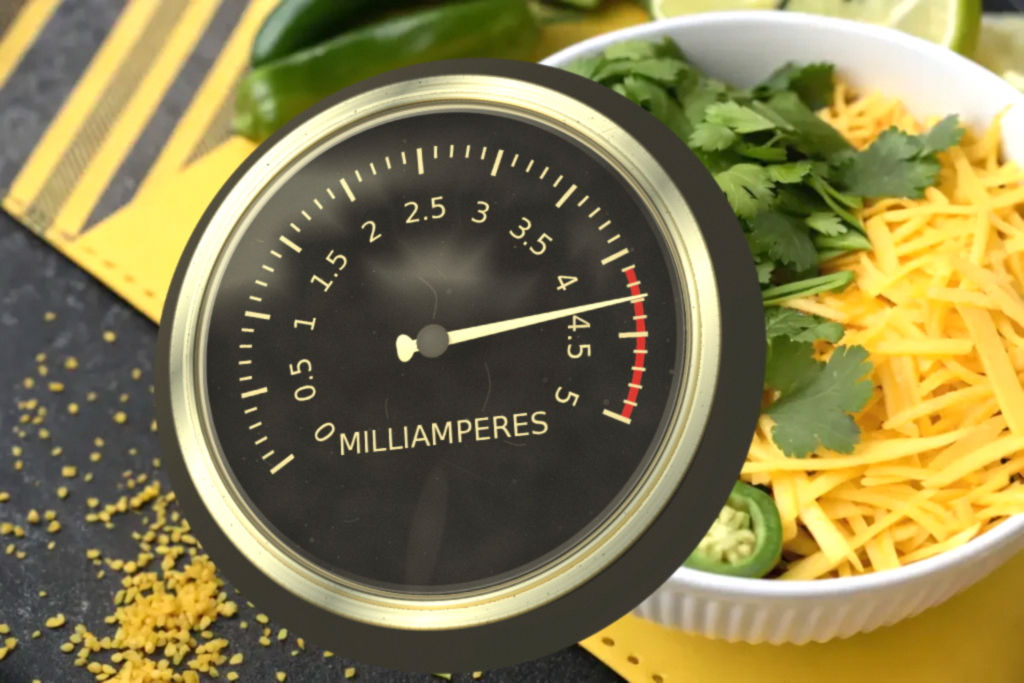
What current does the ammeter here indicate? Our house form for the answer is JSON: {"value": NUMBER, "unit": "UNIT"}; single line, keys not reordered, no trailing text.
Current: {"value": 4.3, "unit": "mA"}
